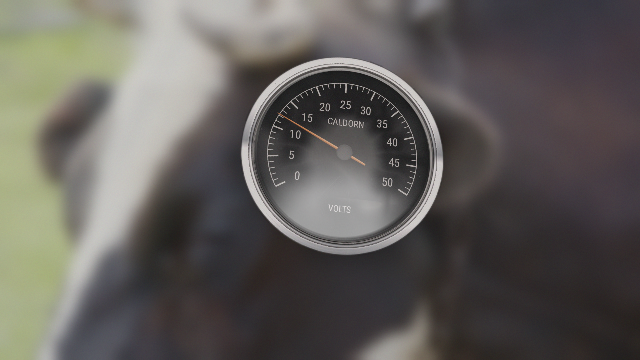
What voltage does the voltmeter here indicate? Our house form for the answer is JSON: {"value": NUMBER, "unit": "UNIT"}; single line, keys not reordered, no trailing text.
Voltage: {"value": 12, "unit": "V"}
